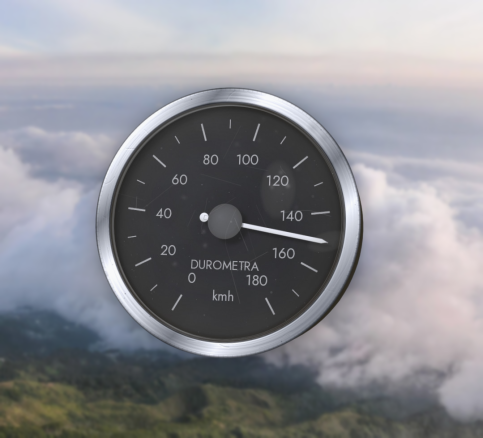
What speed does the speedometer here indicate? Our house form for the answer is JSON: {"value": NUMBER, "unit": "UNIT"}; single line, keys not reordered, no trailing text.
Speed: {"value": 150, "unit": "km/h"}
